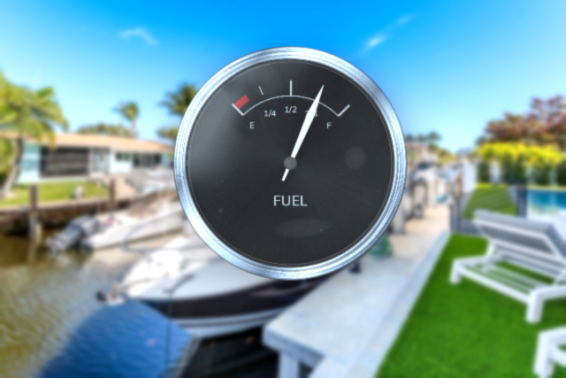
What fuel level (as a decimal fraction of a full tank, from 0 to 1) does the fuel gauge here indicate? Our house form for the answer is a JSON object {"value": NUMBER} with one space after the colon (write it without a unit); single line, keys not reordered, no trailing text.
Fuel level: {"value": 0.75}
